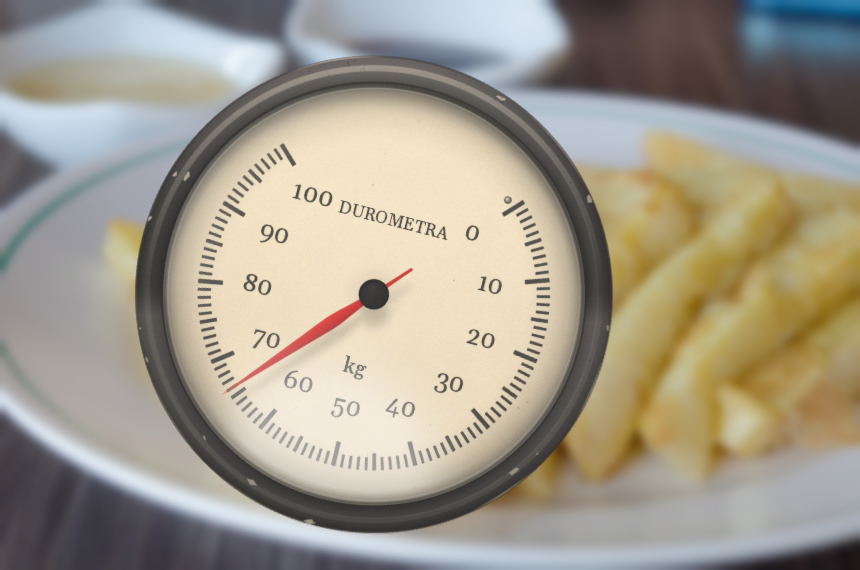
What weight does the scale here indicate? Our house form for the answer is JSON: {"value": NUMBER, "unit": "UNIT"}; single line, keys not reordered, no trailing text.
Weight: {"value": 66, "unit": "kg"}
